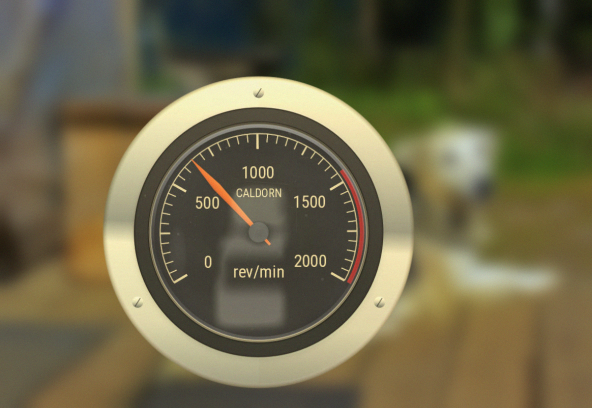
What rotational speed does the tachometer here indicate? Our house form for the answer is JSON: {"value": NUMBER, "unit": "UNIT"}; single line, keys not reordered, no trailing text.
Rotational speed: {"value": 650, "unit": "rpm"}
